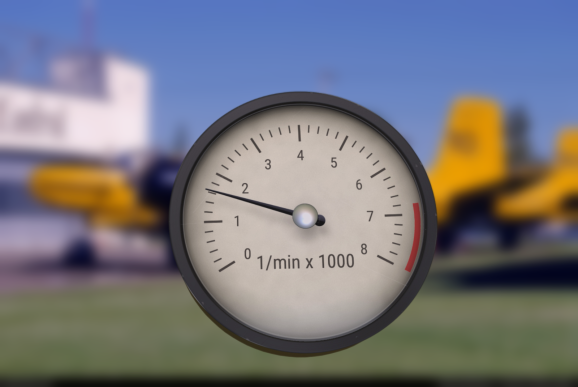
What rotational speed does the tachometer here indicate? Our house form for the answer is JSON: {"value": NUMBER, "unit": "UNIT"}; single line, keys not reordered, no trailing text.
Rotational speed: {"value": 1600, "unit": "rpm"}
